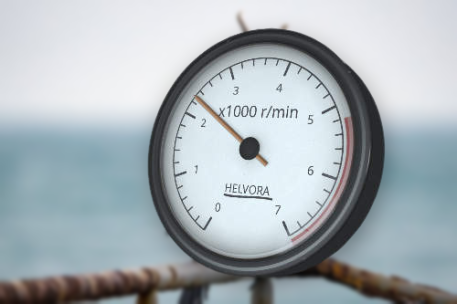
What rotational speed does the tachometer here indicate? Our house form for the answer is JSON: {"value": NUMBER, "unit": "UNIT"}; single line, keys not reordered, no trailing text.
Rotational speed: {"value": 2300, "unit": "rpm"}
